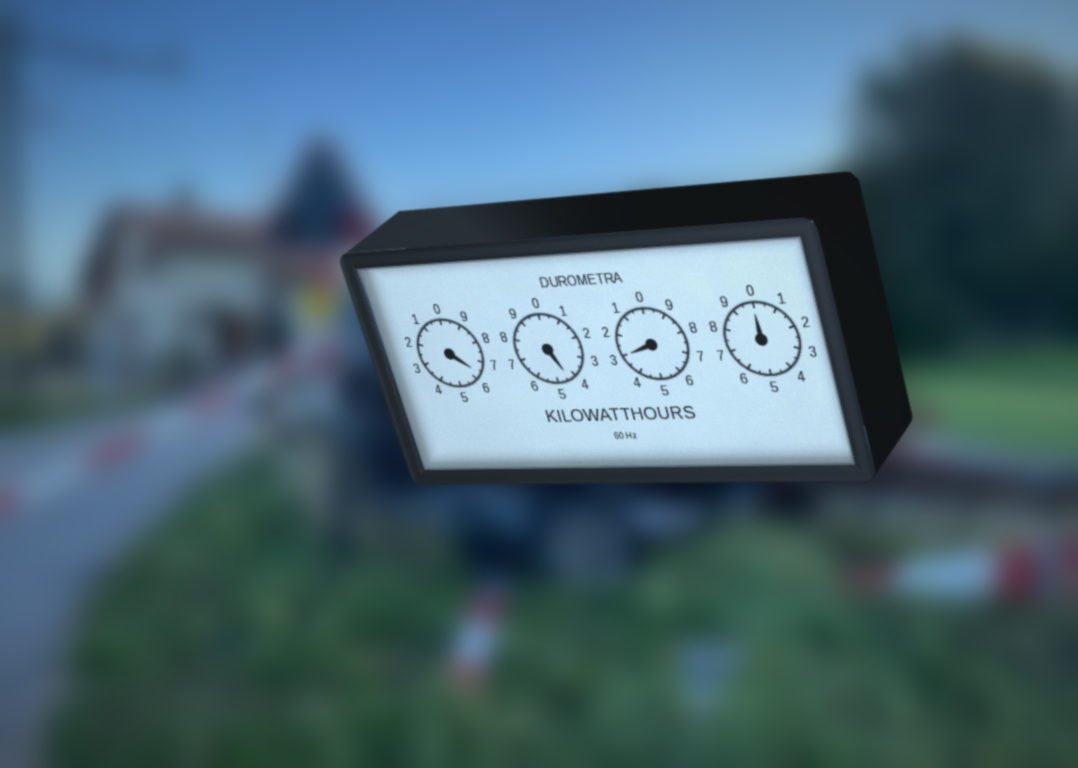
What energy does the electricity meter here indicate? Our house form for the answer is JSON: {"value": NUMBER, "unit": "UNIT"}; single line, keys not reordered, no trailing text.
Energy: {"value": 6430, "unit": "kWh"}
